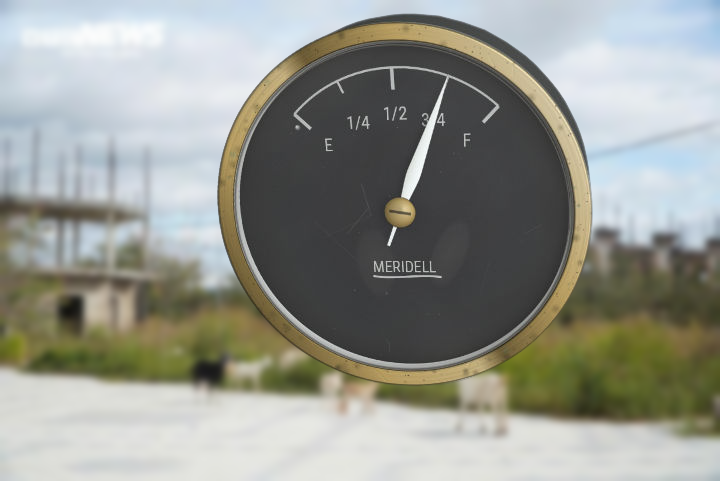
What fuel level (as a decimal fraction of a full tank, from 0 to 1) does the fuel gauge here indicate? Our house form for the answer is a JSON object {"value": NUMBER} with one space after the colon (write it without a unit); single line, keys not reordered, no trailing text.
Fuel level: {"value": 0.75}
